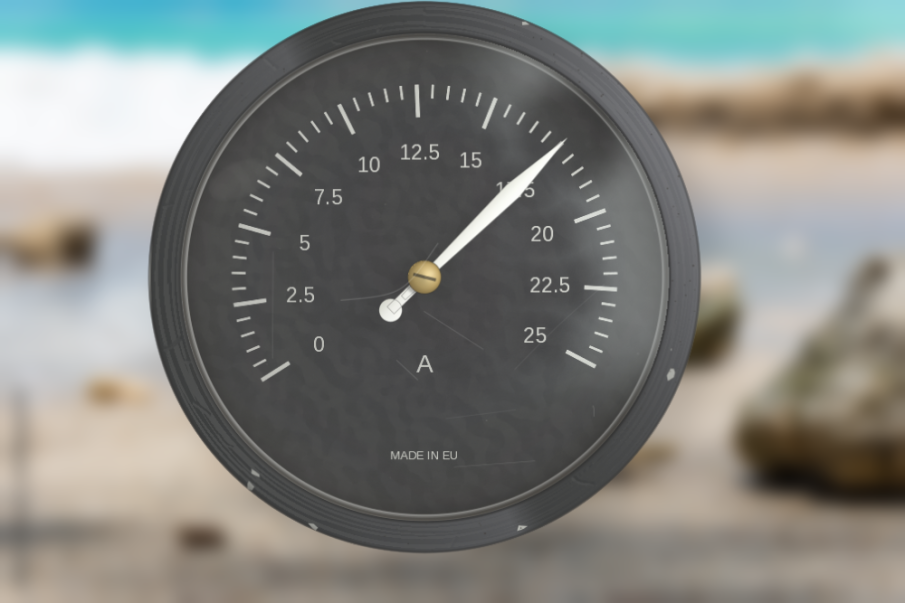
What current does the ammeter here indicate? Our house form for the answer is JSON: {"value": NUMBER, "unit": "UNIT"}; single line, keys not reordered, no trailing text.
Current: {"value": 17.5, "unit": "A"}
